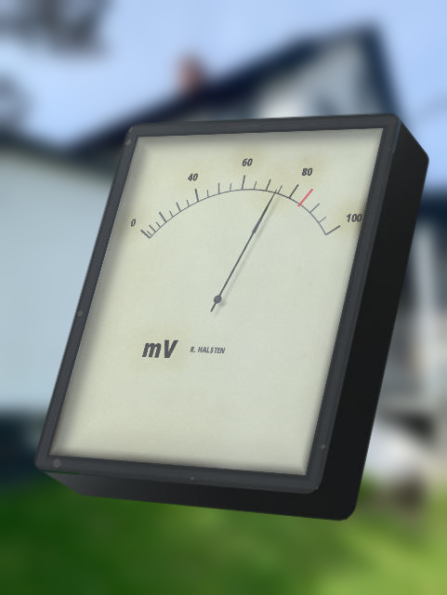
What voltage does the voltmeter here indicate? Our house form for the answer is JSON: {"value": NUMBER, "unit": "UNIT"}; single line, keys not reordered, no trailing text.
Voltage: {"value": 75, "unit": "mV"}
